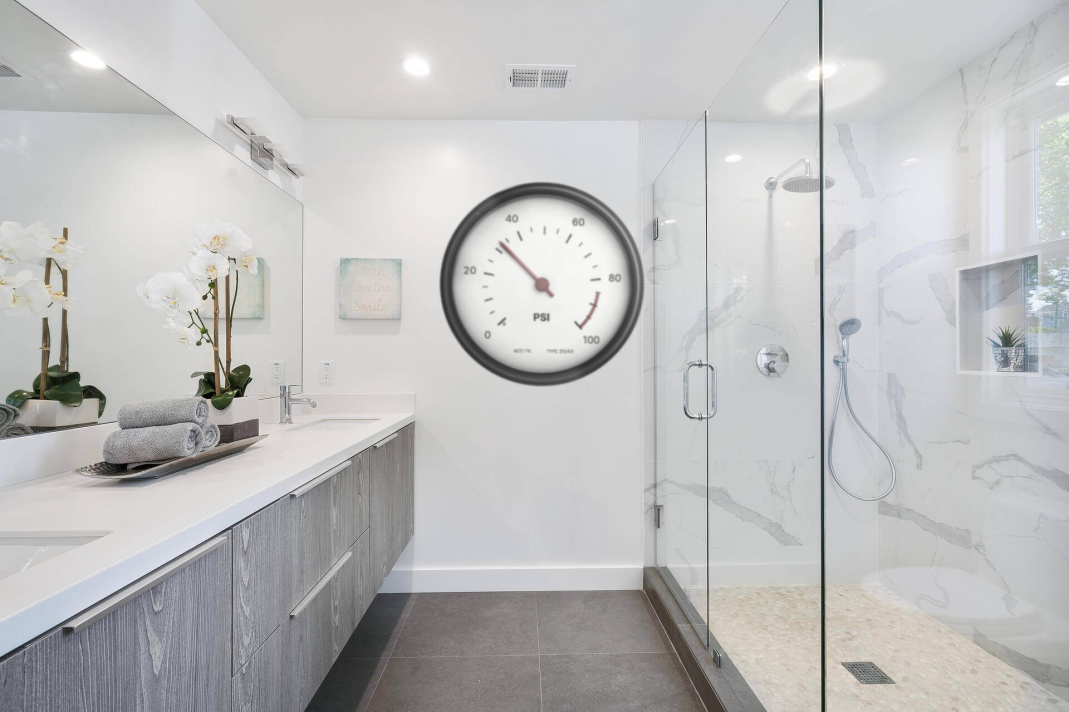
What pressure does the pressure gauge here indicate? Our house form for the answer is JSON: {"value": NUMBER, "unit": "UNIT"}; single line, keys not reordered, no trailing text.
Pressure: {"value": 32.5, "unit": "psi"}
